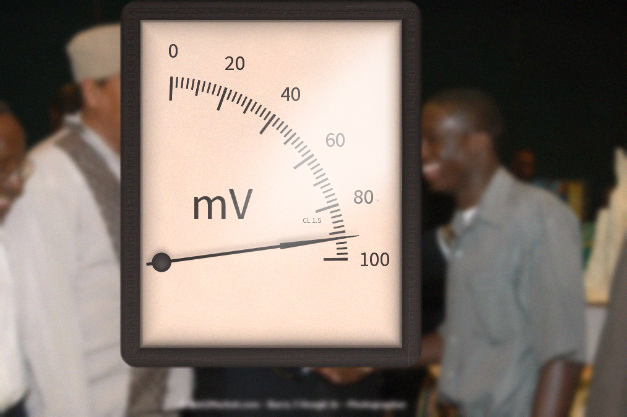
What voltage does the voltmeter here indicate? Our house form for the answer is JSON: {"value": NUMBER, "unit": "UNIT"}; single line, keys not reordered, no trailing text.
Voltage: {"value": 92, "unit": "mV"}
